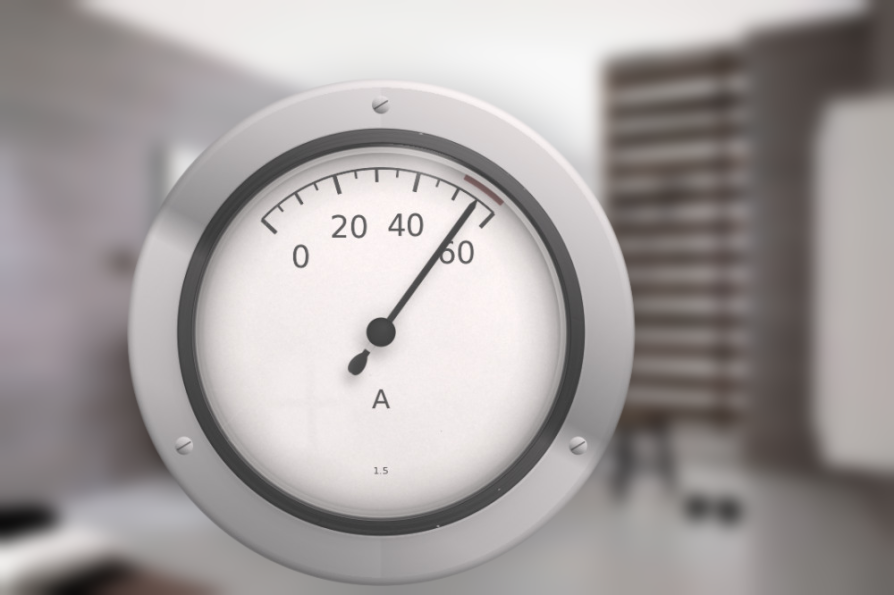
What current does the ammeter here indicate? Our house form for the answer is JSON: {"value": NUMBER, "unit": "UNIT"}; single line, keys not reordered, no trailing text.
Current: {"value": 55, "unit": "A"}
